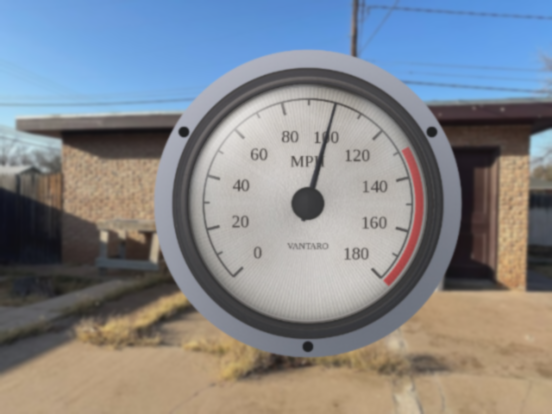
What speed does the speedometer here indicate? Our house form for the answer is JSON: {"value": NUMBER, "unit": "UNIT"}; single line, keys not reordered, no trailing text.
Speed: {"value": 100, "unit": "mph"}
